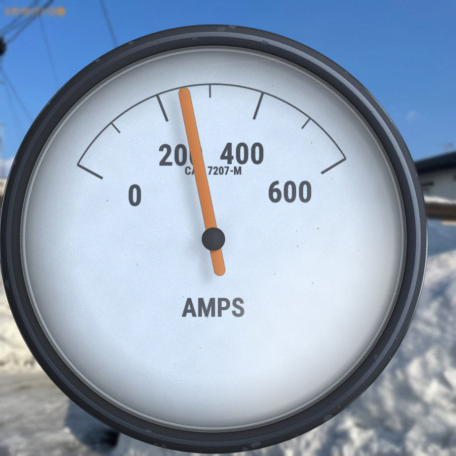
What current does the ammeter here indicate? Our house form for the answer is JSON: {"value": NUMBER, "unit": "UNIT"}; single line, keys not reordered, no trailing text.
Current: {"value": 250, "unit": "A"}
